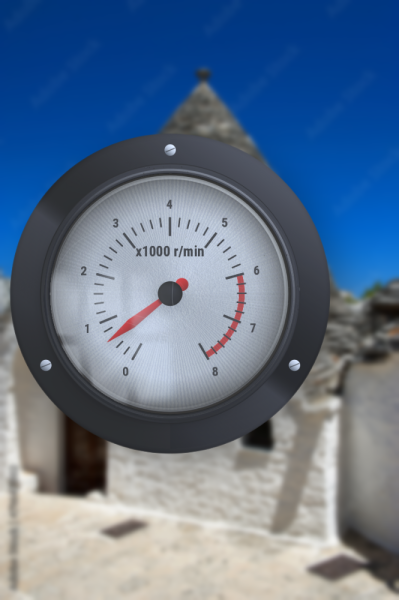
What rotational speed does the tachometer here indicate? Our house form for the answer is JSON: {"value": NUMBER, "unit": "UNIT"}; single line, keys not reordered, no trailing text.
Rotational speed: {"value": 600, "unit": "rpm"}
